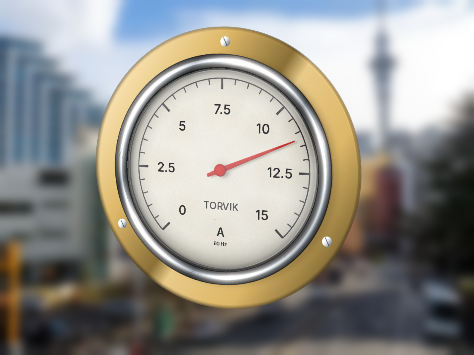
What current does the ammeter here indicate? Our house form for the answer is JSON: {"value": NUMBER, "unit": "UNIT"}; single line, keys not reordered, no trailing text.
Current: {"value": 11.25, "unit": "A"}
